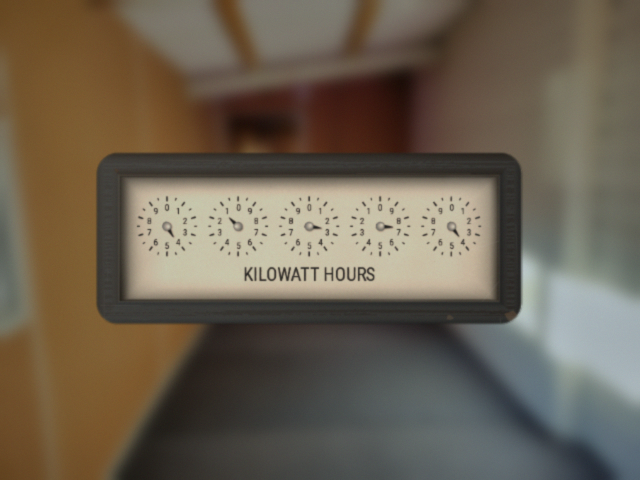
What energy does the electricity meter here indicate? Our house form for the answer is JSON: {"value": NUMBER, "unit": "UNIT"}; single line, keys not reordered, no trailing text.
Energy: {"value": 41274, "unit": "kWh"}
